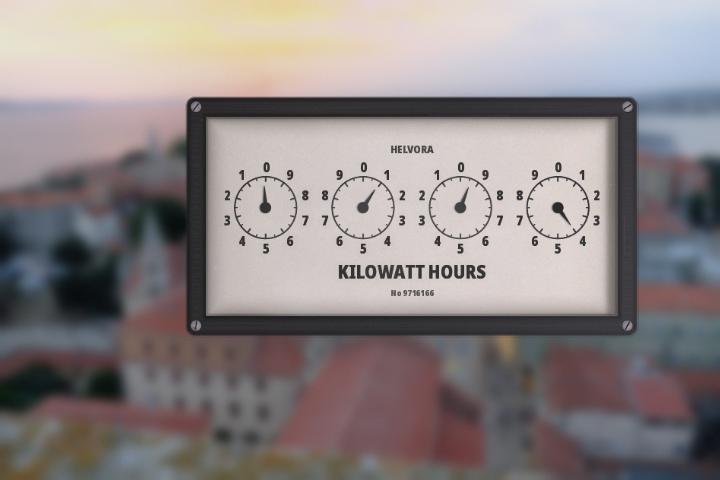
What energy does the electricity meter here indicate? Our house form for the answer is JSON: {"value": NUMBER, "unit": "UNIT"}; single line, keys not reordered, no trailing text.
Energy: {"value": 94, "unit": "kWh"}
